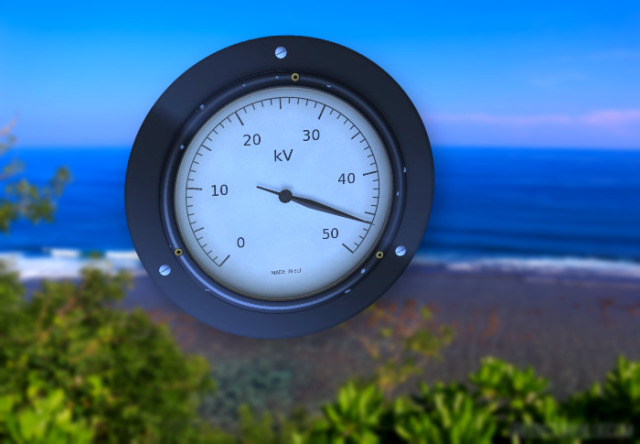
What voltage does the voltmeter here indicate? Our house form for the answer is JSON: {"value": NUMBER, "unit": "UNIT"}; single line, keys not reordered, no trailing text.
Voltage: {"value": 46, "unit": "kV"}
